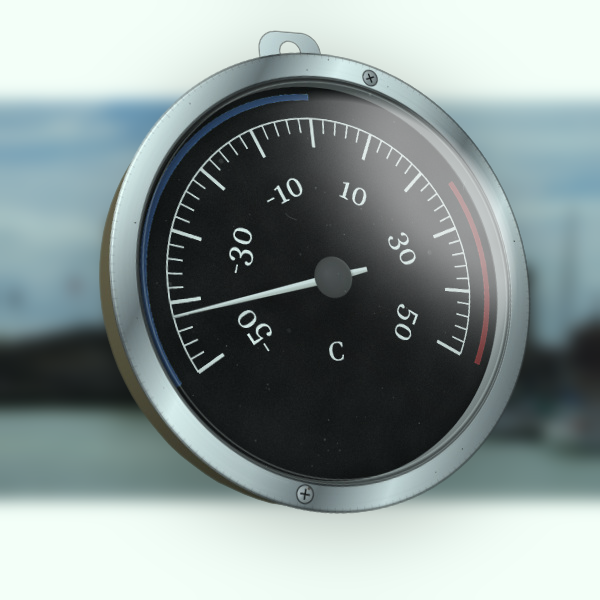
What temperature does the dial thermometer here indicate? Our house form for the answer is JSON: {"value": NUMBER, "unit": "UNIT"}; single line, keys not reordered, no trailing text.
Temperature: {"value": -42, "unit": "°C"}
